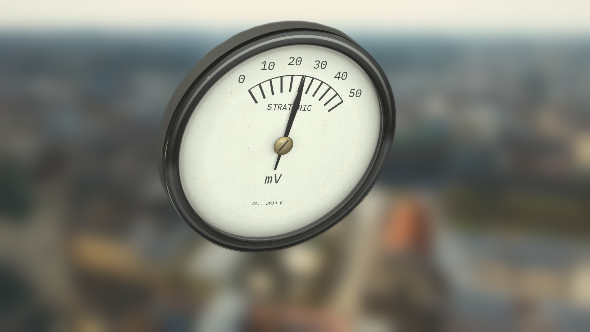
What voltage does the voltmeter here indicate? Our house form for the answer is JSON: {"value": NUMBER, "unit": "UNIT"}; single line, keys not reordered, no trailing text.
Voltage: {"value": 25, "unit": "mV"}
